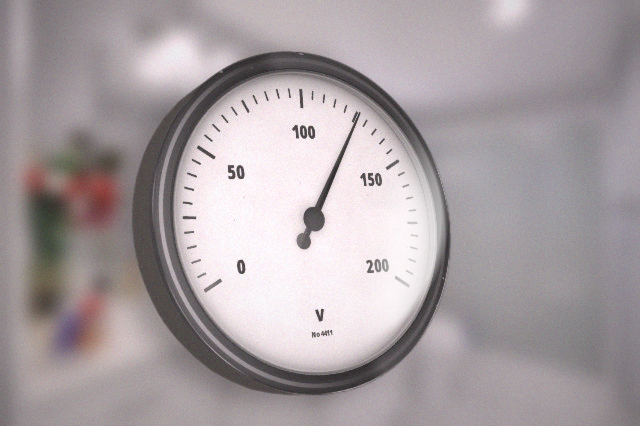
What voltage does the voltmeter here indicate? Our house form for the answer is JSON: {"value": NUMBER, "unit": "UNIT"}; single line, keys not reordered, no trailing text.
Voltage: {"value": 125, "unit": "V"}
